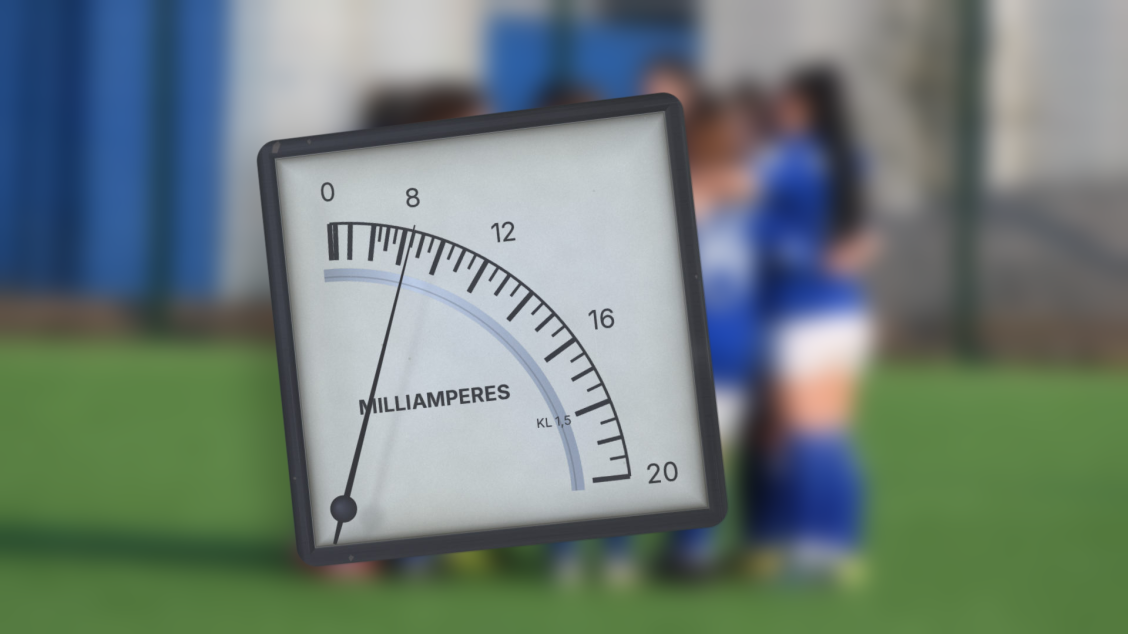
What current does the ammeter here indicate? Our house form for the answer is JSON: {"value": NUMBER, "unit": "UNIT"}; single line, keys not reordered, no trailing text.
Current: {"value": 8.5, "unit": "mA"}
